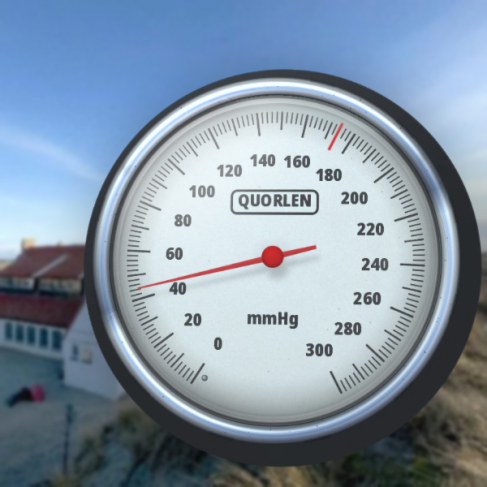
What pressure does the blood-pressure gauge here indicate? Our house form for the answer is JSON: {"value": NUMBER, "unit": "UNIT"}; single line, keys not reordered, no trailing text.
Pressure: {"value": 44, "unit": "mmHg"}
